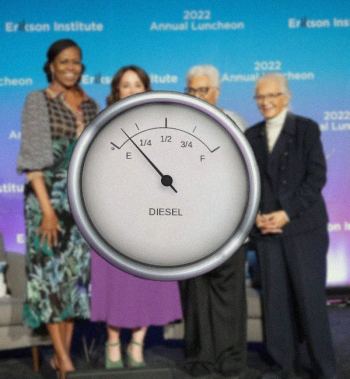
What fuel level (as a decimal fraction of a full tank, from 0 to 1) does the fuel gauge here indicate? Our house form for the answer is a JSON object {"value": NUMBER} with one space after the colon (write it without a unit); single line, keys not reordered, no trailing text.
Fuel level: {"value": 0.125}
